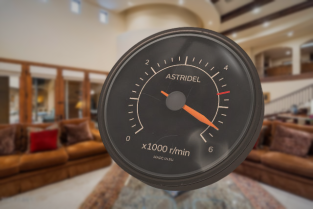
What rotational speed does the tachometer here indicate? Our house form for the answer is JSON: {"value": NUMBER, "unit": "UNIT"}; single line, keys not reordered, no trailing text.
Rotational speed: {"value": 5600, "unit": "rpm"}
